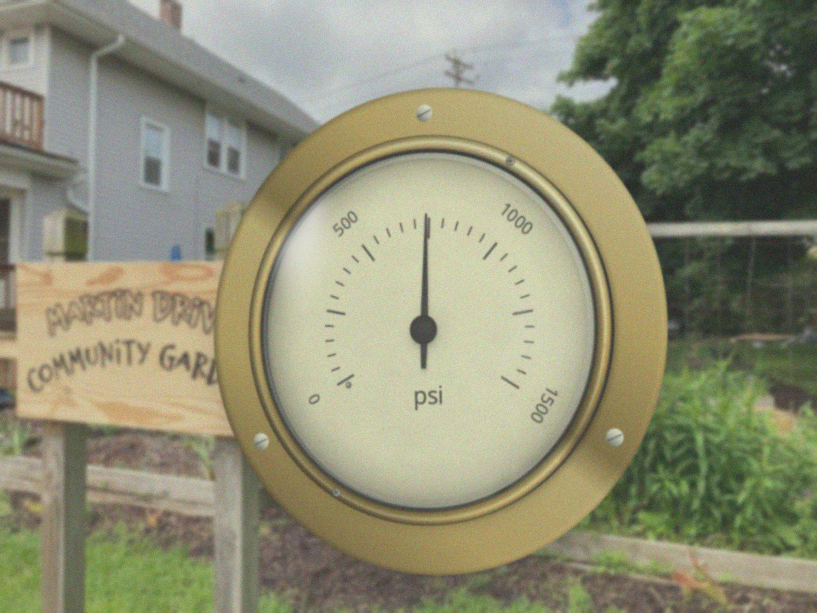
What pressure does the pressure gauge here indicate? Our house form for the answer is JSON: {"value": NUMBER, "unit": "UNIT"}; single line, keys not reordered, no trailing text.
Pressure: {"value": 750, "unit": "psi"}
